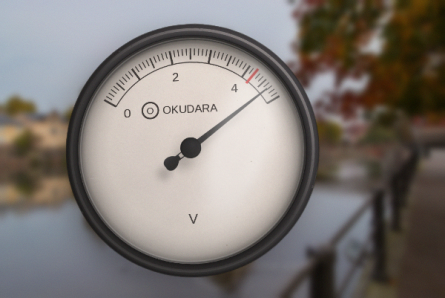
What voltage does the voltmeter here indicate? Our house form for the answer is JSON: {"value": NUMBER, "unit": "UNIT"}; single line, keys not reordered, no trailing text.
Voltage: {"value": 4.7, "unit": "V"}
